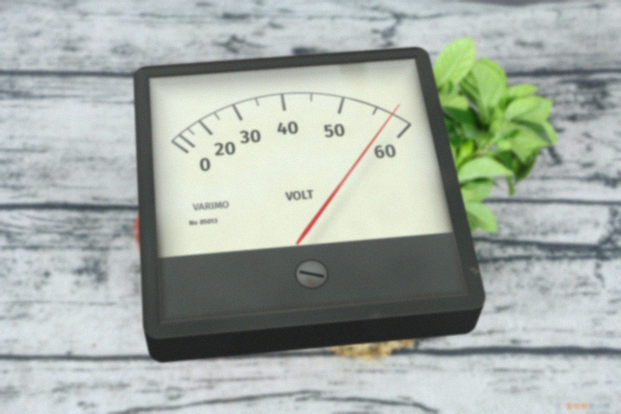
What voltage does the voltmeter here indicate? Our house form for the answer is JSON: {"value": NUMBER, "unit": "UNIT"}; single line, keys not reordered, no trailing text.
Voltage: {"value": 57.5, "unit": "V"}
